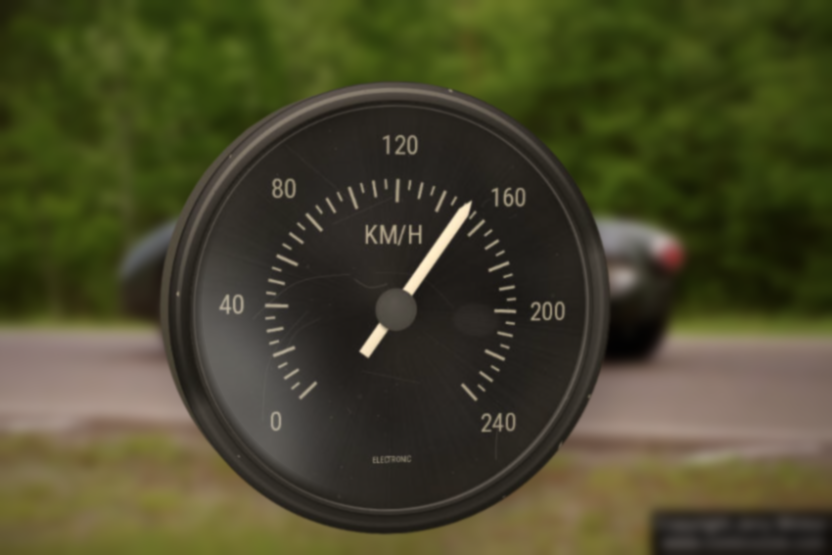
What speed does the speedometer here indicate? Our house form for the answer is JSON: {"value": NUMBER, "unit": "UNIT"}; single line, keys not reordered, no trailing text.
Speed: {"value": 150, "unit": "km/h"}
